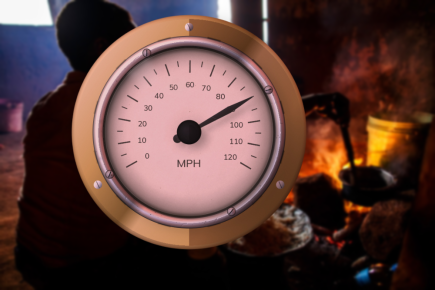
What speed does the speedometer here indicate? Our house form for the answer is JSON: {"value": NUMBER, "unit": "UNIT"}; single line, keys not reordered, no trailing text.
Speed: {"value": 90, "unit": "mph"}
